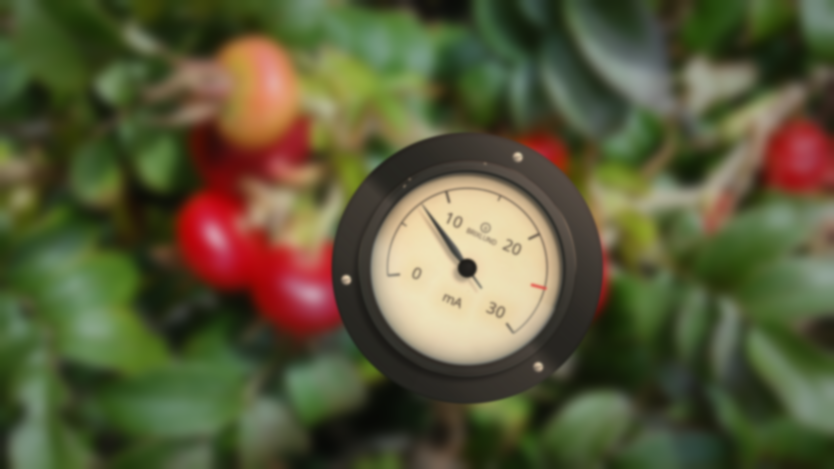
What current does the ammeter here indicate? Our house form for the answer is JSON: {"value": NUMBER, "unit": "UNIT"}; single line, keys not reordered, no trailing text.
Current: {"value": 7.5, "unit": "mA"}
